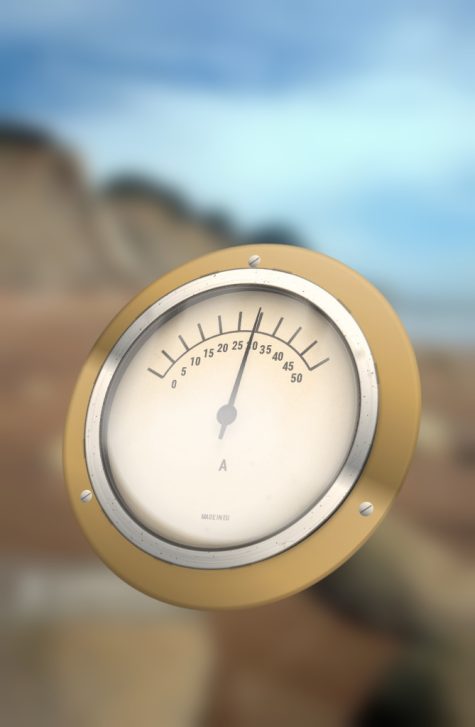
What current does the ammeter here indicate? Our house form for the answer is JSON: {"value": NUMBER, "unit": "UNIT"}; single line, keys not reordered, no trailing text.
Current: {"value": 30, "unit": "A"}
